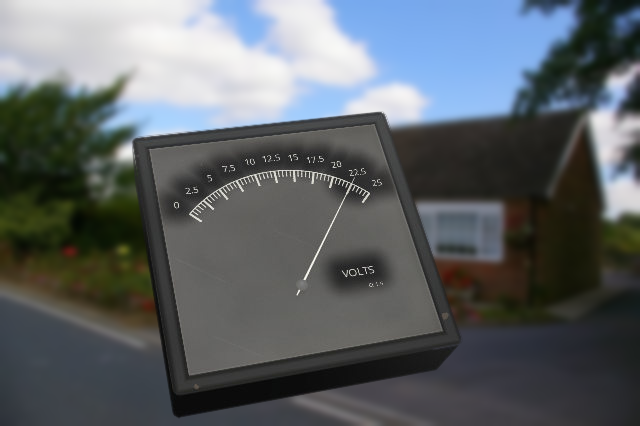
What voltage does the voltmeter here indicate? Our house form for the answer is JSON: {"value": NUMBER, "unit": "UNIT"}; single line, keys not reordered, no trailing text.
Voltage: {"value": 22.5, "unit": "V"}
